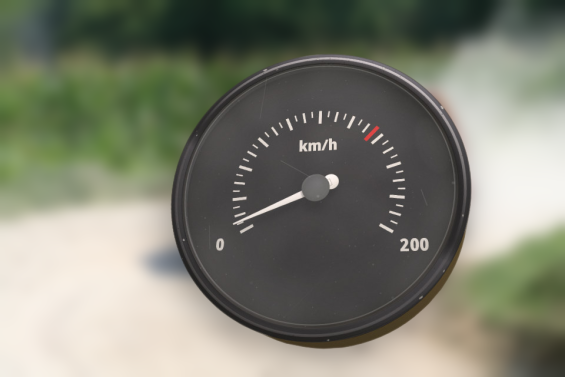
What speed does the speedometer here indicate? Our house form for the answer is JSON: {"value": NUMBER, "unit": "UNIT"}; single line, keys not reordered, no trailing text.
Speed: {"value": 5, "unit": "km/h"}
